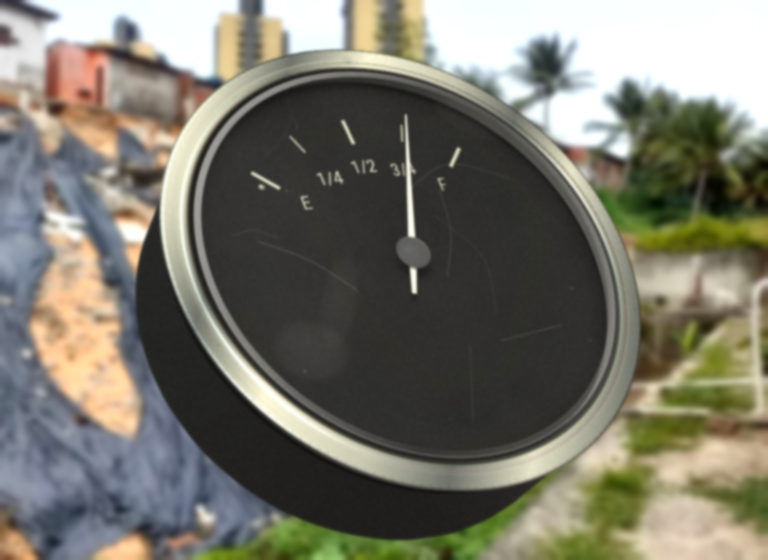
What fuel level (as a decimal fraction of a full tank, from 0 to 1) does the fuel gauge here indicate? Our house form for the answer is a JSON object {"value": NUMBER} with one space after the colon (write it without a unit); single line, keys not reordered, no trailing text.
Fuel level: {"value": 0.75}
